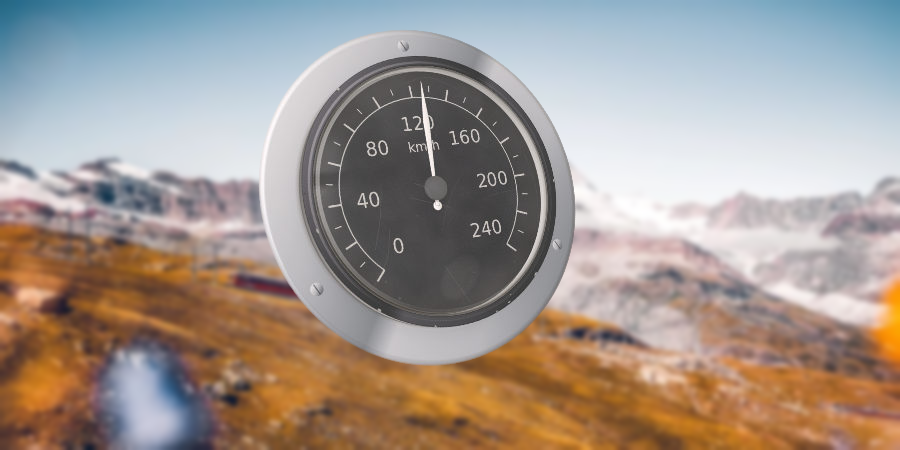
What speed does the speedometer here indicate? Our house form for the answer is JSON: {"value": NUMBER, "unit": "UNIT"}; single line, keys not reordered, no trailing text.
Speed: {"value": 125, "unit": "km/h"}
